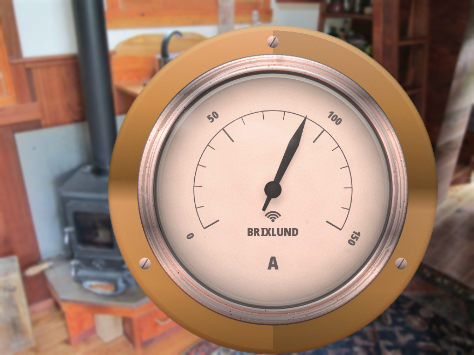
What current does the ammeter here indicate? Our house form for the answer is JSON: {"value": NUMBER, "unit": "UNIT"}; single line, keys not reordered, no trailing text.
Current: {"value": 90, "unit": "A"}
